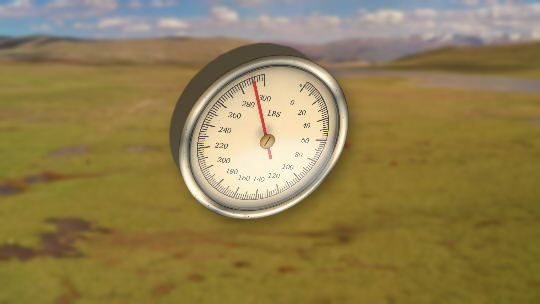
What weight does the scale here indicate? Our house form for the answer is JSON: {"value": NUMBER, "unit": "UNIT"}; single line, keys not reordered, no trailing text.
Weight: {"value": 290, "unit": "lb"}
